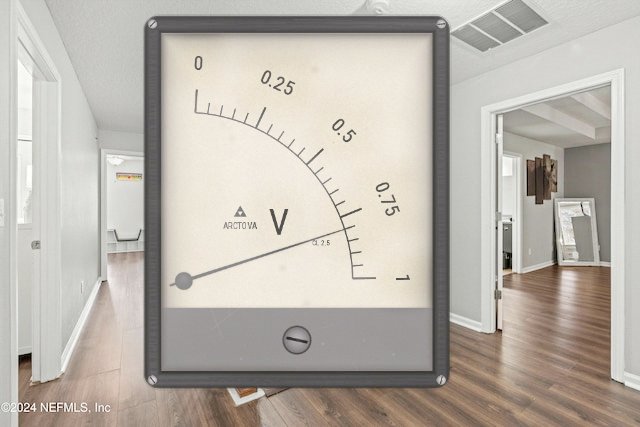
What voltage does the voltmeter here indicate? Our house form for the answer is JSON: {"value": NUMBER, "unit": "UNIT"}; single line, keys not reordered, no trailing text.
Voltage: {"value": 0.8, "unit": "V"}
